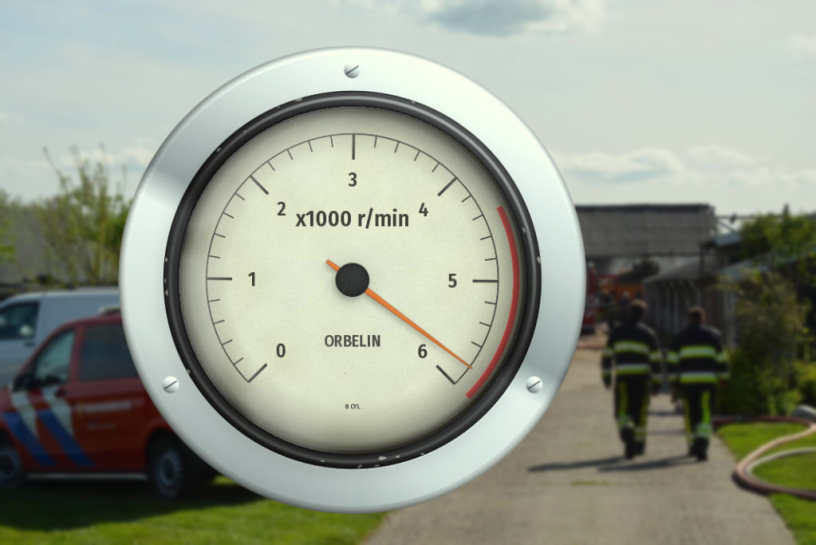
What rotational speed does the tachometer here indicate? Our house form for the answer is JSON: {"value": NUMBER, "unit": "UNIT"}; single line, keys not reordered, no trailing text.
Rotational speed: {"value": 5800, "unit": "rpm"}
